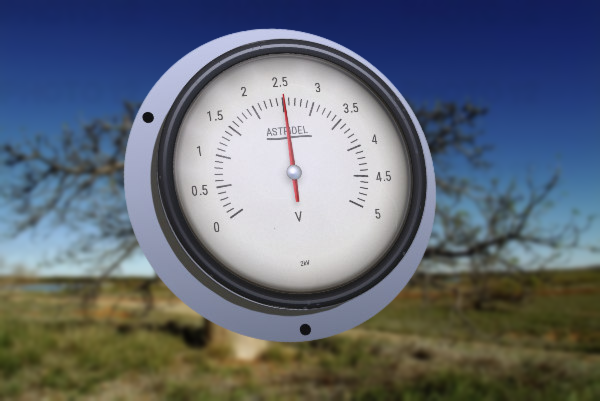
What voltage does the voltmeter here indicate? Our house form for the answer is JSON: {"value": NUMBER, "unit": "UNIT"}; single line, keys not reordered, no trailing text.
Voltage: {"value": 2.5, "unit": "V"}
